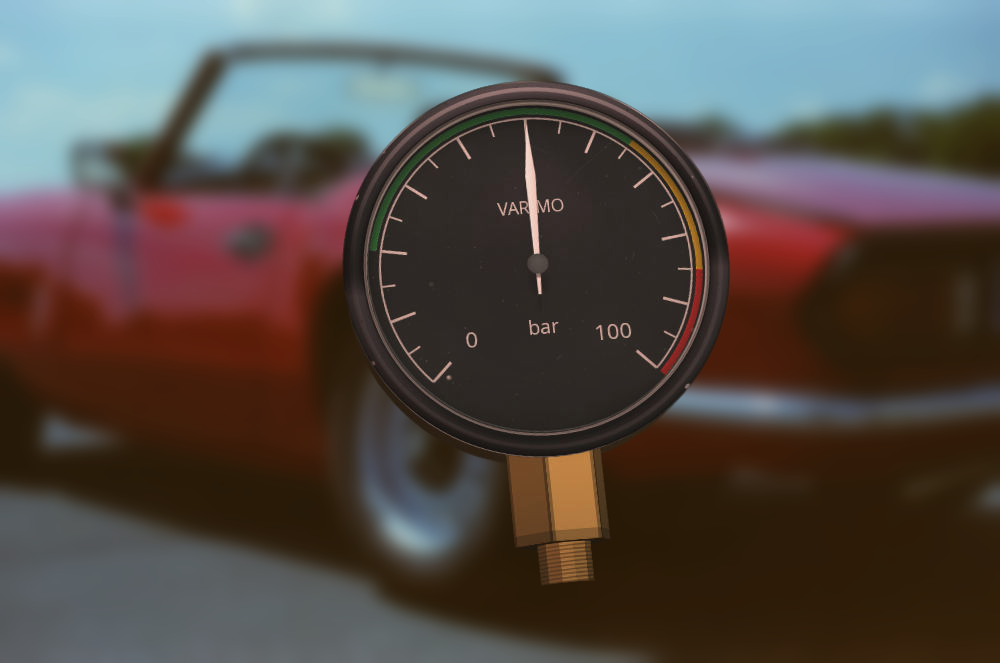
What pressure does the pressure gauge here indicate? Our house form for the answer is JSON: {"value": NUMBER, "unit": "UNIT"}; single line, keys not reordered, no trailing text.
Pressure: {"value": 50, "unit": "bar"}
